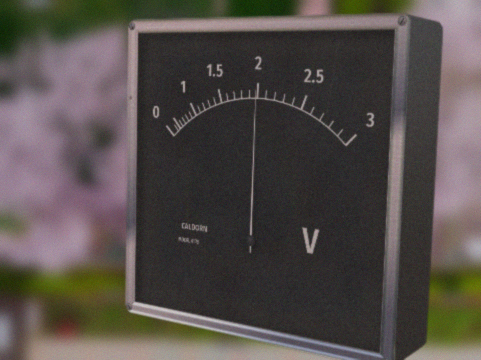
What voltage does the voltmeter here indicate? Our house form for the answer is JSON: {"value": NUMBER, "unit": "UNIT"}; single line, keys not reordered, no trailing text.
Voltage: {"value": 2, "unit": "V"}
